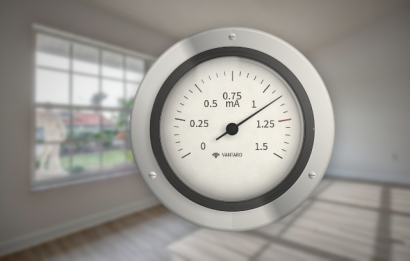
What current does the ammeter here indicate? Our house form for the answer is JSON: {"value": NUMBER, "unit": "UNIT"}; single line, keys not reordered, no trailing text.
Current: {"value": 1.1, "unit": "mA"}
